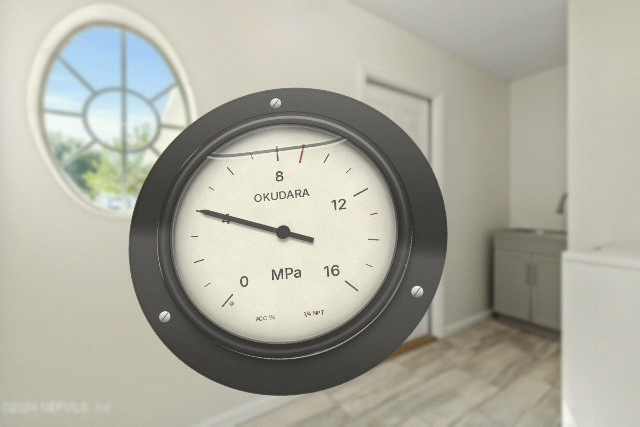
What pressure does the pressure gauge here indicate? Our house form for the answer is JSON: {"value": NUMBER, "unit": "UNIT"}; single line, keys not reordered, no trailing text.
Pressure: {"value": 4, "unit": "MPa"}
